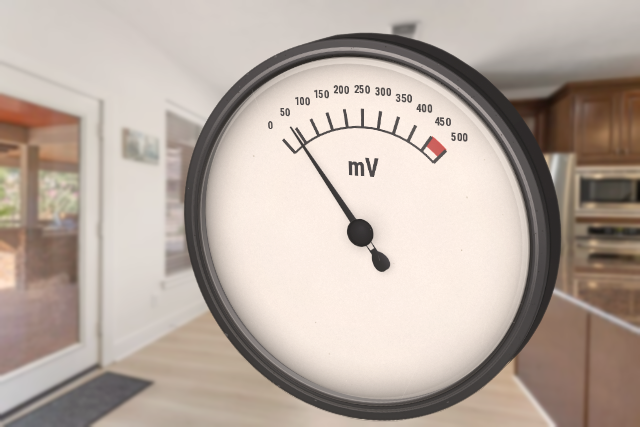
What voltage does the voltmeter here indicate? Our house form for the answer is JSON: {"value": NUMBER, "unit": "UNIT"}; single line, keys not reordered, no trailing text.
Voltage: {"value": 50, "unit": "mV"}
